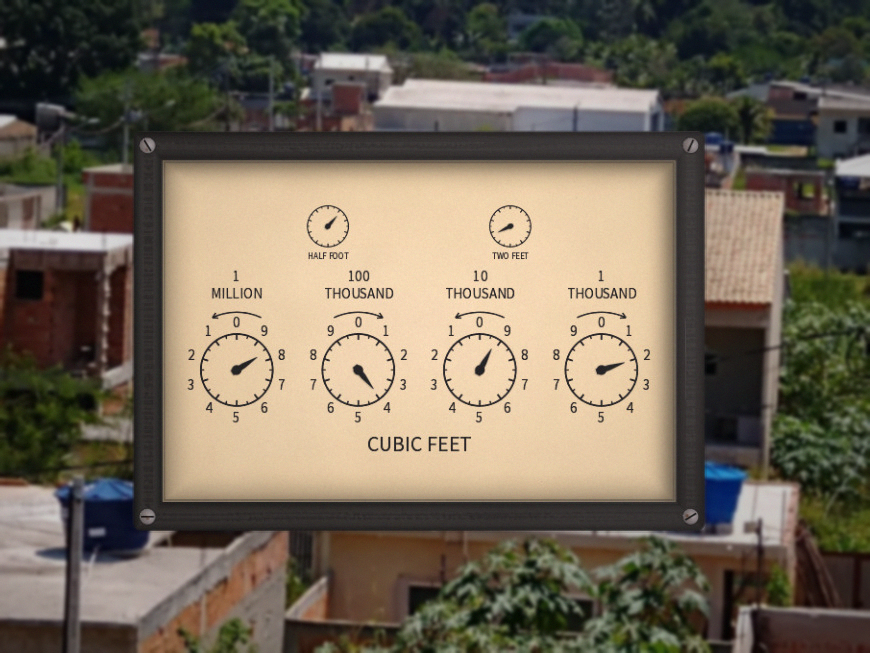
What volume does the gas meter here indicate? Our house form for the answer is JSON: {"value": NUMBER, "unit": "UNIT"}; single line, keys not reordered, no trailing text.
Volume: {"value": 839200, "unit": "ft³"}
